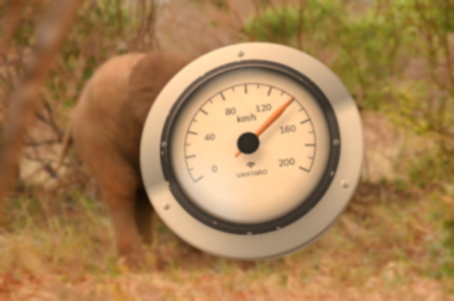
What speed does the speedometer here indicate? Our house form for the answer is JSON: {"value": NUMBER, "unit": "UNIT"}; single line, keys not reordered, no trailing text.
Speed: {"value": 140, "unit": "km/h"}
